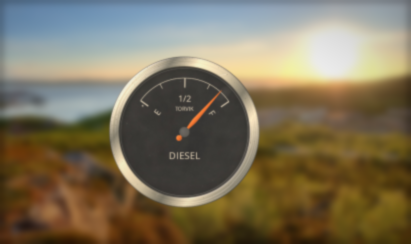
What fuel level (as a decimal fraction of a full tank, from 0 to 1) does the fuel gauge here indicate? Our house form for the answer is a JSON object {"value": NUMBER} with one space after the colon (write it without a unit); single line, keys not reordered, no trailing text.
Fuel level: {"value": 0.875}
